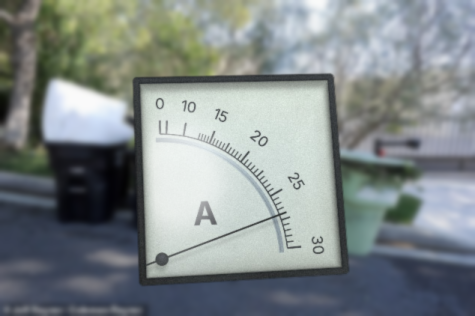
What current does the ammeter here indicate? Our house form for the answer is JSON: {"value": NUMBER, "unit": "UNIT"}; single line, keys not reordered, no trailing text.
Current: {"value": 27, "unit": "A"}
